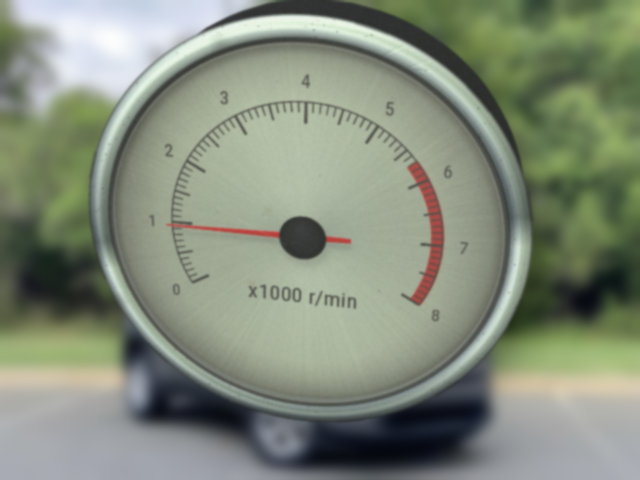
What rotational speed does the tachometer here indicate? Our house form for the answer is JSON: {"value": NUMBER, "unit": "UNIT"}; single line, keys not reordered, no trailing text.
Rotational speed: {"value": 1000, "unit": "rpm"}
